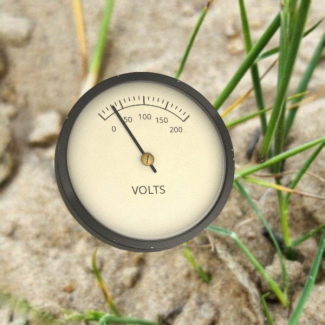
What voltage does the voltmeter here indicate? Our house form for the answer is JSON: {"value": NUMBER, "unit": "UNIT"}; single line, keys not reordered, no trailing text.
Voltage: {"value": 30, "unit": "V"}
